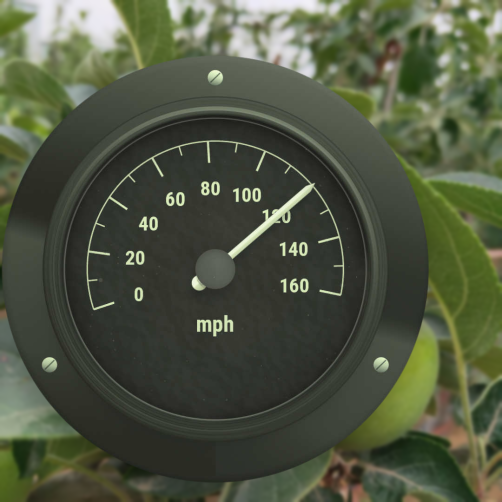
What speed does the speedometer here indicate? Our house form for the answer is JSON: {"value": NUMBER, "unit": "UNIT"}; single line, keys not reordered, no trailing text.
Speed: {"value": 120, "unit": "mph"}
